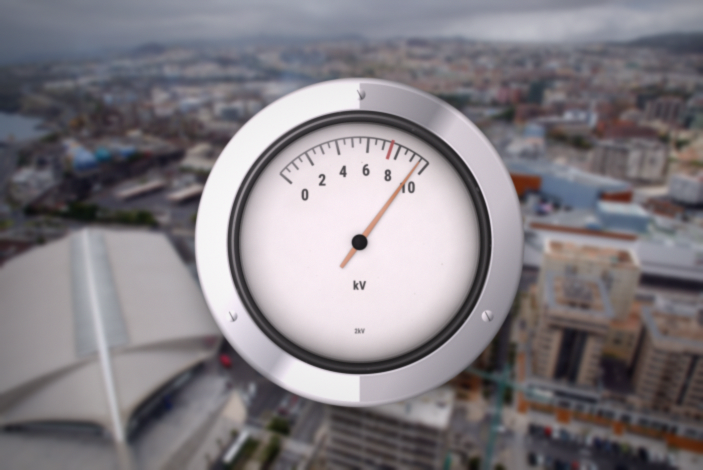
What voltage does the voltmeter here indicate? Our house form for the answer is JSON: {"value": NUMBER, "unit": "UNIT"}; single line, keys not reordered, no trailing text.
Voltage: {"value": 9.5, "unit": "kV"}
